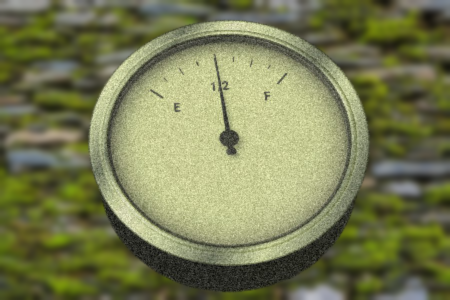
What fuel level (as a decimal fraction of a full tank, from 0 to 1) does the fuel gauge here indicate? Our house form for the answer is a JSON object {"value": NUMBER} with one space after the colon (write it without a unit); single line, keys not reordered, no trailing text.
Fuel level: {"value": 0.5}
